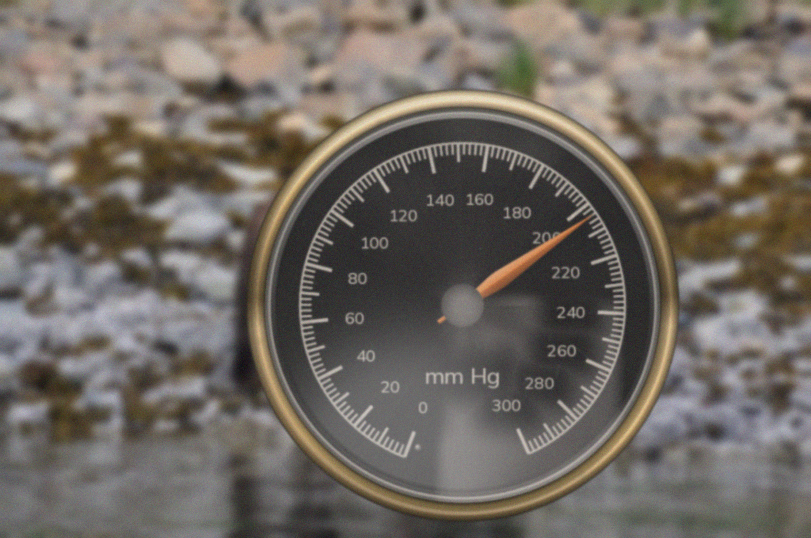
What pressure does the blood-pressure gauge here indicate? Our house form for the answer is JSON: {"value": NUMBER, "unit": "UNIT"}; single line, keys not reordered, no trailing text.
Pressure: {"value": 204, "unit": "mmHg"}
